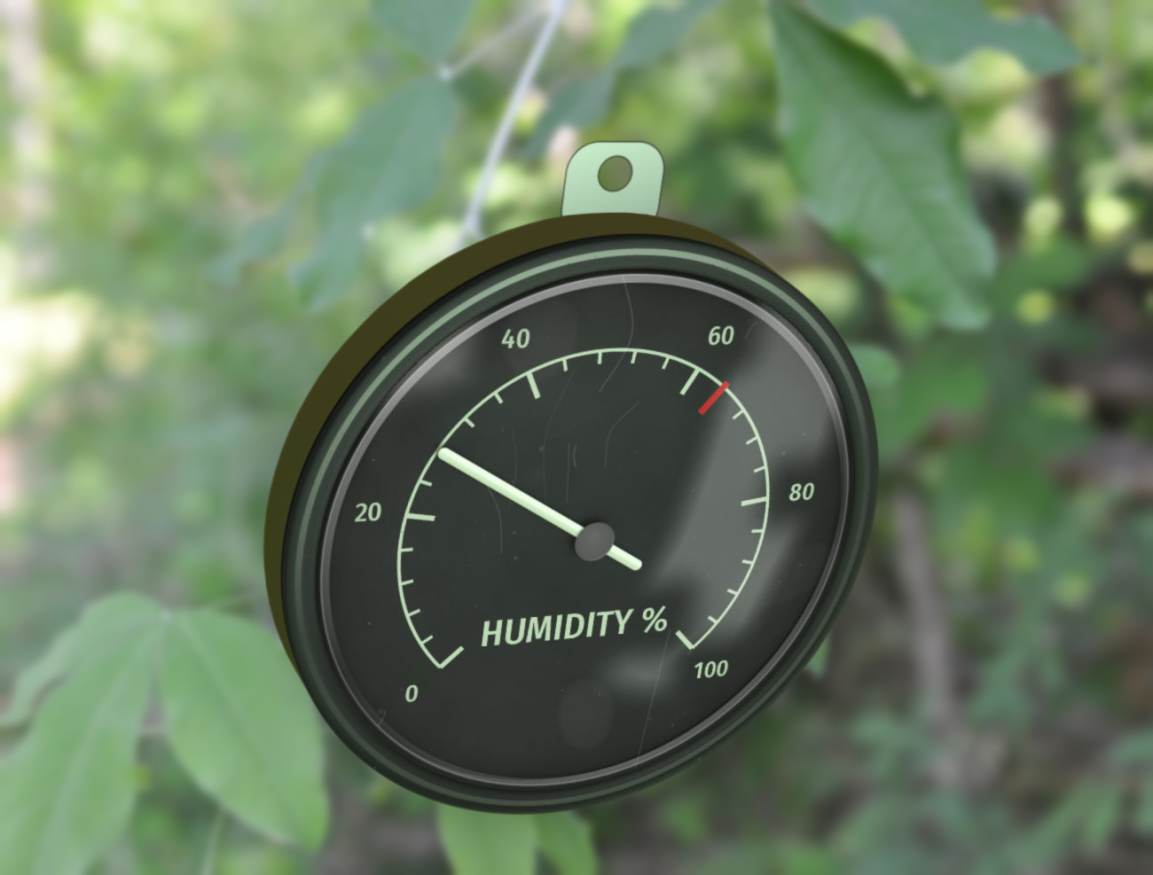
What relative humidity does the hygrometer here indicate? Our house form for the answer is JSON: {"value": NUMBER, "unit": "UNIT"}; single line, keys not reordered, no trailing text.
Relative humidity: {"value": 28, "unit": "%"}
